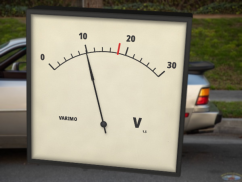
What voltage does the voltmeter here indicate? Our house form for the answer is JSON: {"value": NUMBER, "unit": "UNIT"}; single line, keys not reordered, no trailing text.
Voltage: {"value": 10, "unit": "V"}
